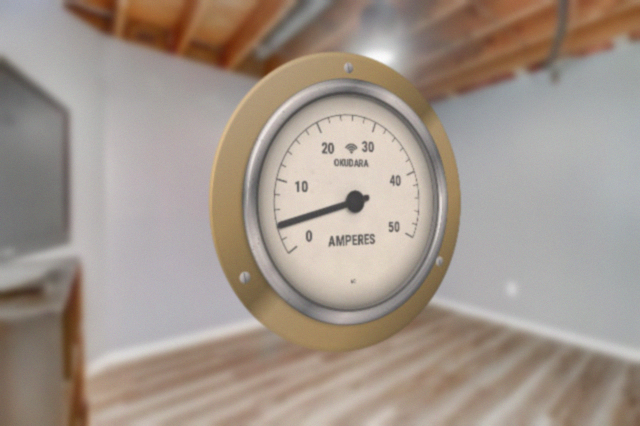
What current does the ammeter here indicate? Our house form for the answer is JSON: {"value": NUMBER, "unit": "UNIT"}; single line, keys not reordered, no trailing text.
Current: {"value": 4, "unit": "A"}
